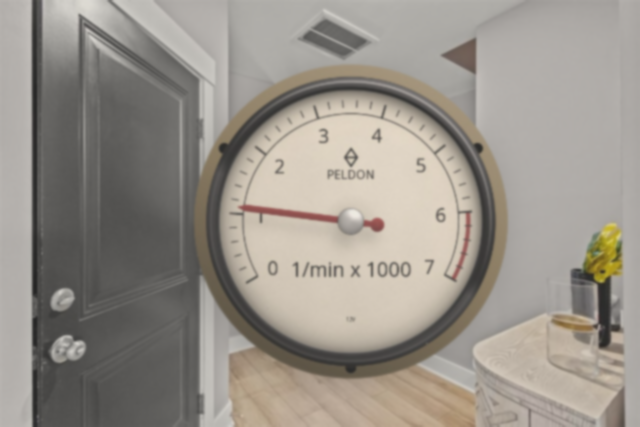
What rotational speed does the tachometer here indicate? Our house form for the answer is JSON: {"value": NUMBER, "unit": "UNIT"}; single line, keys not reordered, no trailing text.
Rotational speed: {"value": 1100, "unit": "rpm"}
